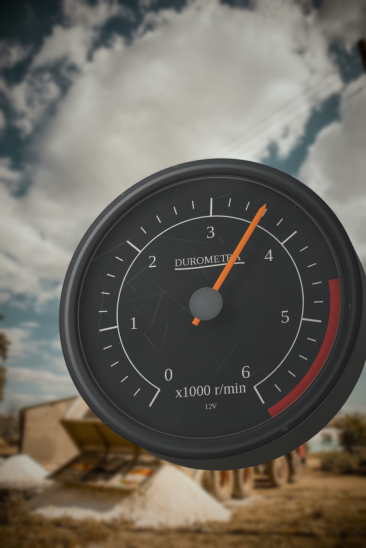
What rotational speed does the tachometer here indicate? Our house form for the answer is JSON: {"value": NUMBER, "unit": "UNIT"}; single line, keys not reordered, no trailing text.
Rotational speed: {"value": 3600, "unit": "rpm"}
